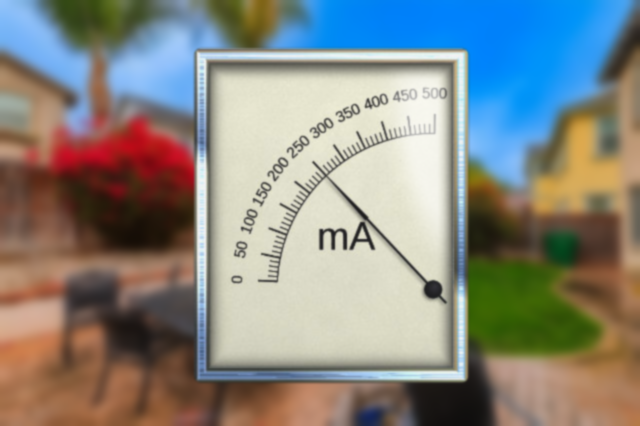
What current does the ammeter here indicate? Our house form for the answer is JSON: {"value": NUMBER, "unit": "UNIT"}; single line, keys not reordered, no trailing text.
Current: {"value": 250, "unit": "mA"}
